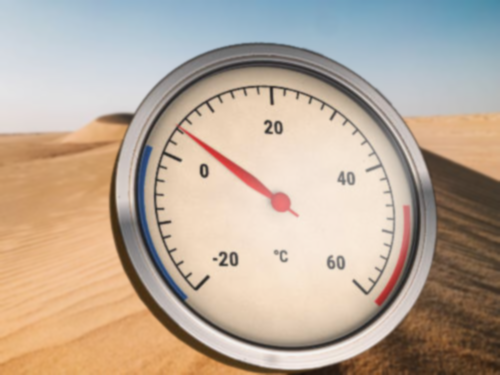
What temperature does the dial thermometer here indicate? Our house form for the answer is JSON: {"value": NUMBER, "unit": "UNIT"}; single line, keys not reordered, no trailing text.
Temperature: {"value": 4, "unit": "°C"}
